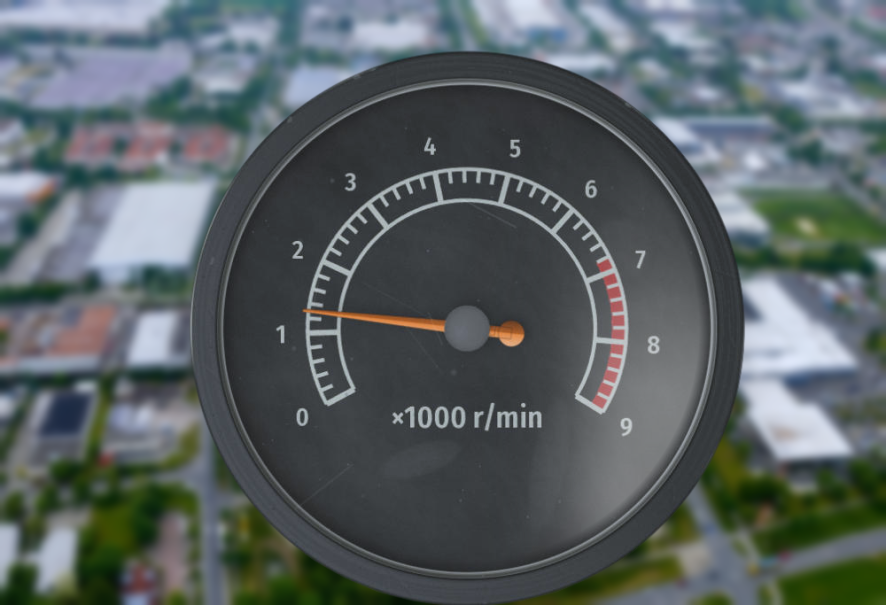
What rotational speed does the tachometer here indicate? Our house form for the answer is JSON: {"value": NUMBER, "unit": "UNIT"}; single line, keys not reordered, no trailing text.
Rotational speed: {"value": 1300, "unit": "rpm"}
